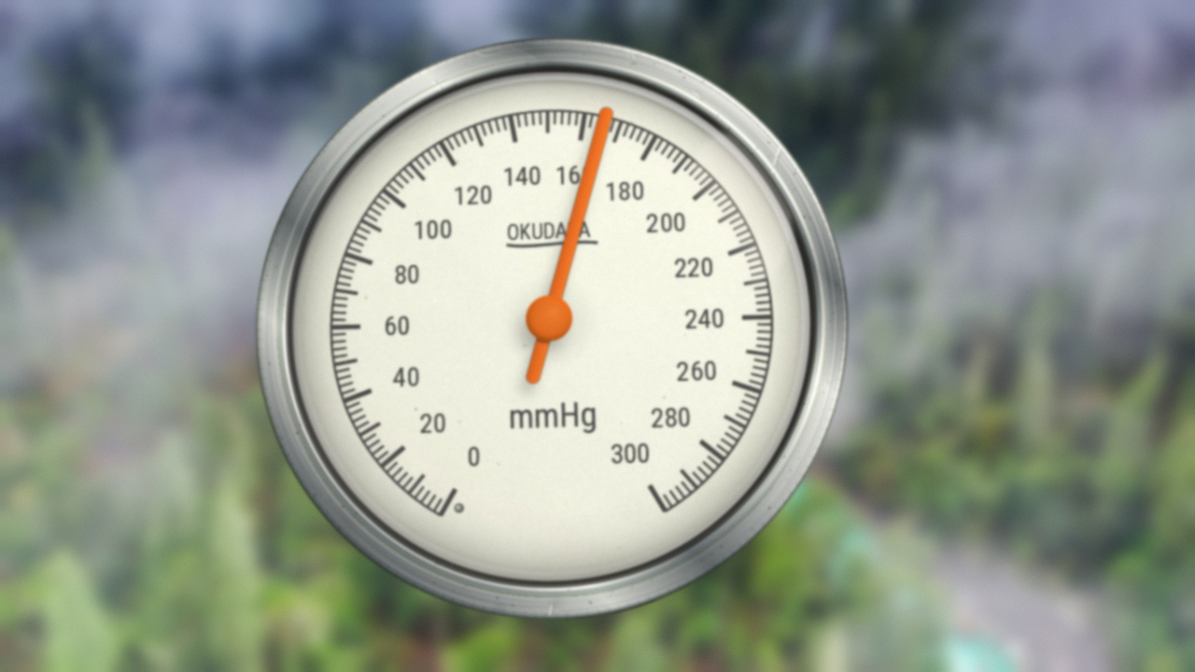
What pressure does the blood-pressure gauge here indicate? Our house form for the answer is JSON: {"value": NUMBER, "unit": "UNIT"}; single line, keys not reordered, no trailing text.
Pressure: {"value": 166, "unit": "mmHg"}
